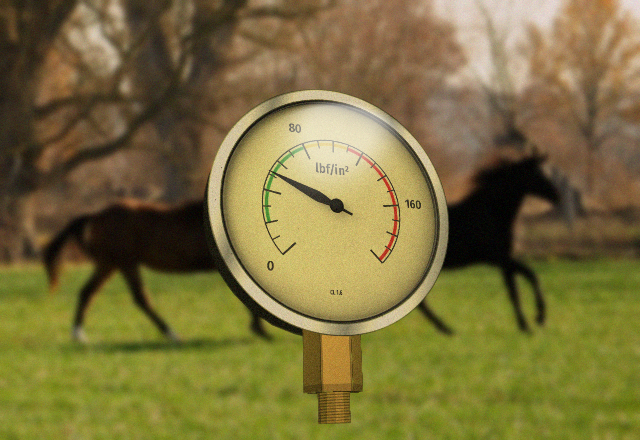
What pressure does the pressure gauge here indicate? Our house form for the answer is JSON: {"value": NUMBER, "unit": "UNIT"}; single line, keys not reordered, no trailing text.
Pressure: {"value": 50, "unit": "psi"}
